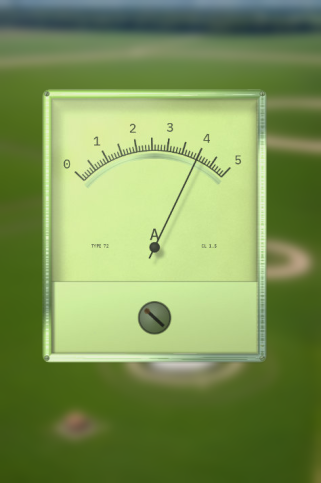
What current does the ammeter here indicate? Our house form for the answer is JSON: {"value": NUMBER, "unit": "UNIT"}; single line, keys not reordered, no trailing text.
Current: {"value": 4, "unit": "A"}
